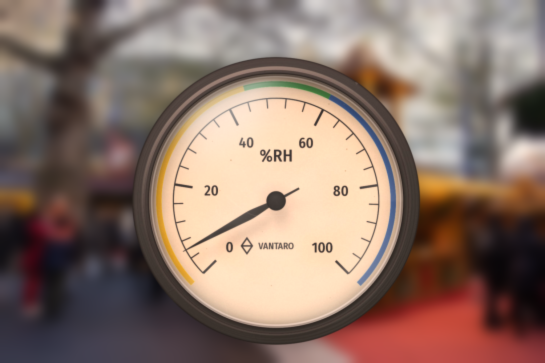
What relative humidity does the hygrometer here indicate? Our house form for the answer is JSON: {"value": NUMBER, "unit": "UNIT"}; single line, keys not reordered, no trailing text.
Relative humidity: {"value": 6, "unit": "%"}
